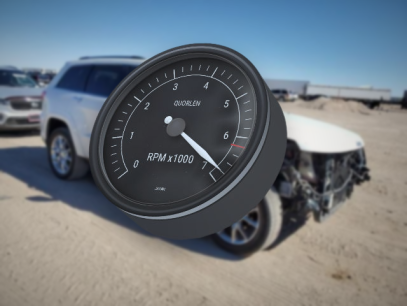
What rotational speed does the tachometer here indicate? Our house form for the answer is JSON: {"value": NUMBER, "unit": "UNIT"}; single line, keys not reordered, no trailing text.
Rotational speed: {"value": 6800, "unit": "rpm"}
